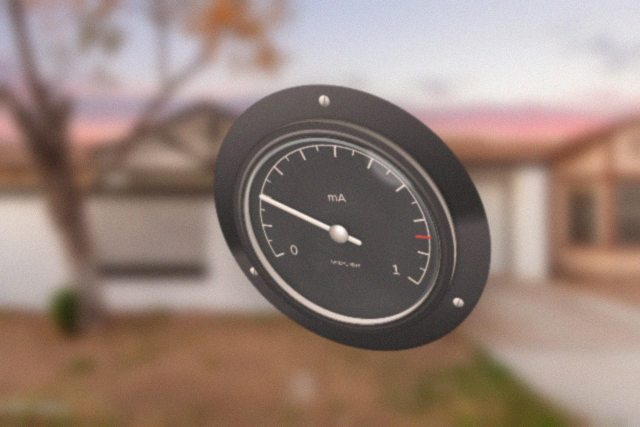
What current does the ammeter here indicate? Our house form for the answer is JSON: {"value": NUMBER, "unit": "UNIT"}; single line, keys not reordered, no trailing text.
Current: {"value": 0.2, "unit": "mA"}
